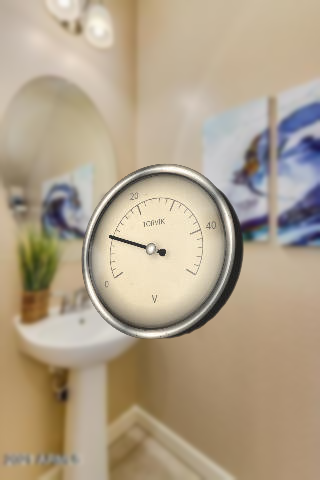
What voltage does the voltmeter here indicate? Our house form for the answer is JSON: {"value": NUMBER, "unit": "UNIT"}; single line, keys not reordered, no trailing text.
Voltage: {"value": 10, "unit": "V"}
